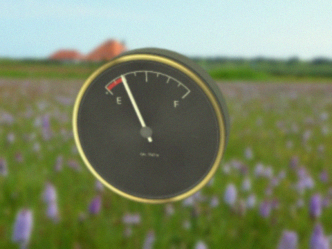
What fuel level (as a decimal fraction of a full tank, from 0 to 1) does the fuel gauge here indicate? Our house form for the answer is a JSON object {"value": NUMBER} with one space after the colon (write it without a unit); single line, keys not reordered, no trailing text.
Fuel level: {"value": 0.25}
